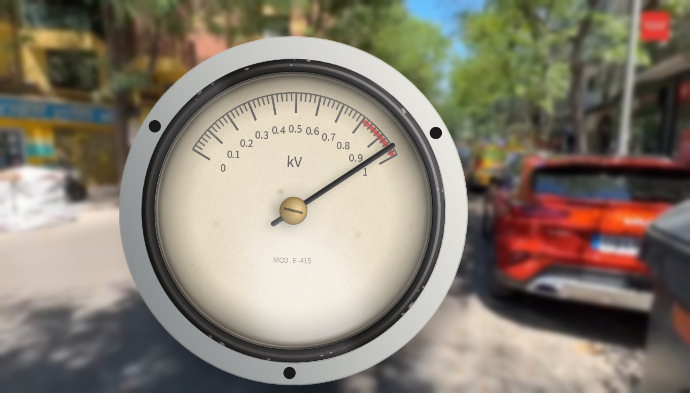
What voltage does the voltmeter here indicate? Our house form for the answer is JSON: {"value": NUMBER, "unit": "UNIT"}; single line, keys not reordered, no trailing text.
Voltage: {"value": 0.96, "unit": "kV"}
